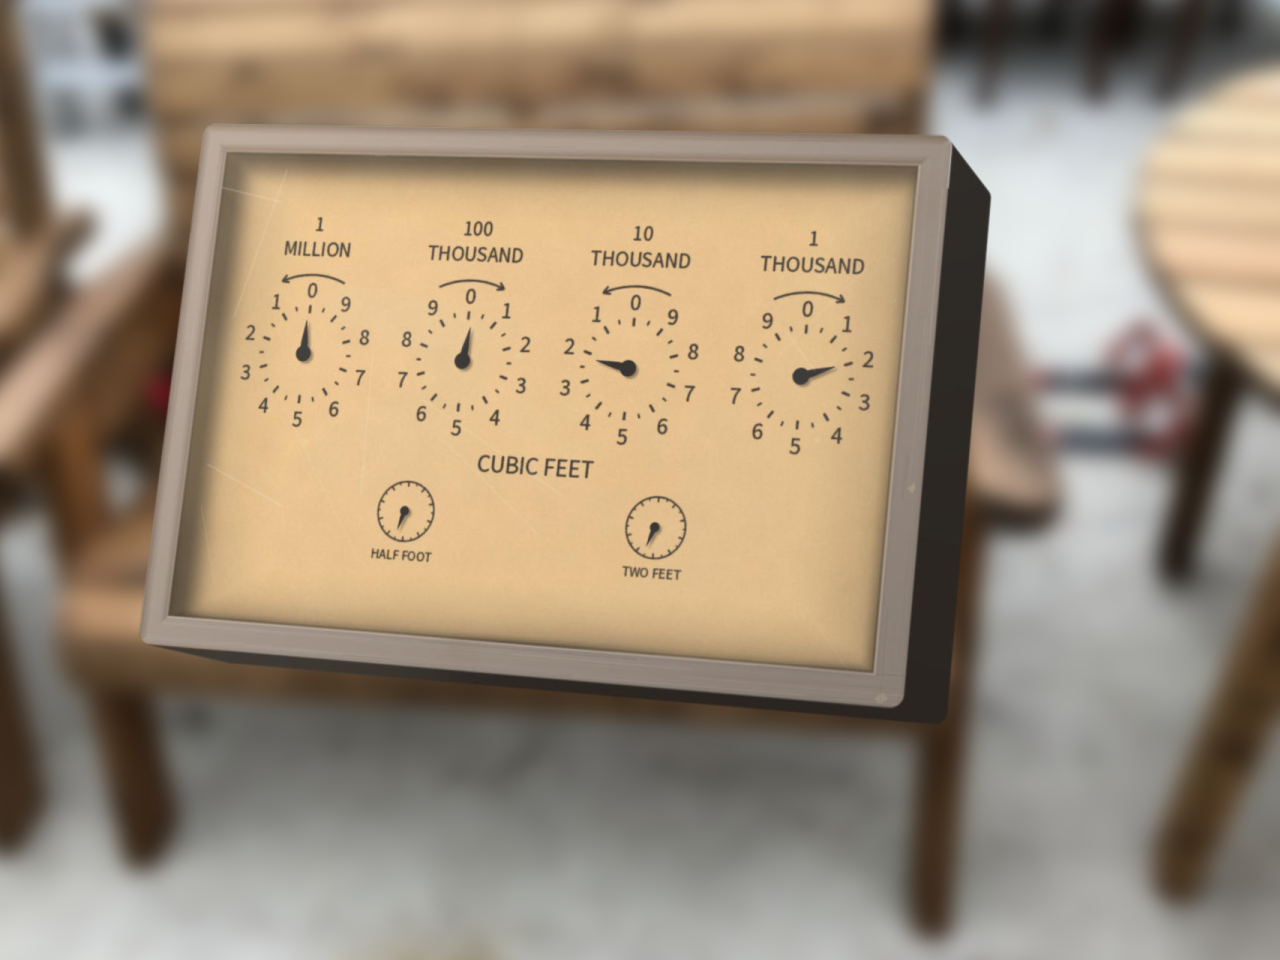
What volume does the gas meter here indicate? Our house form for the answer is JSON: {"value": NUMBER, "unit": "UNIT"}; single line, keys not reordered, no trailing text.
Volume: {"value": 2200, "unit": "ft³"}
